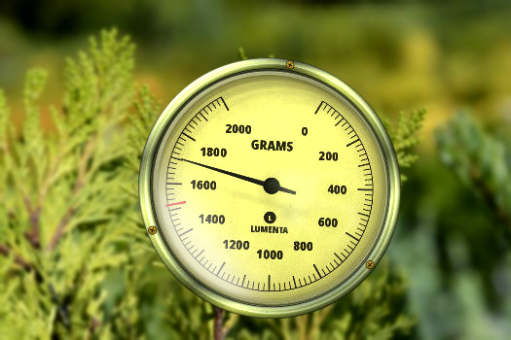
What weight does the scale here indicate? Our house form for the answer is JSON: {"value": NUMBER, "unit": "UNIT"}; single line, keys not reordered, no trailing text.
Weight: {"value": 1700, "unit": "g"}
